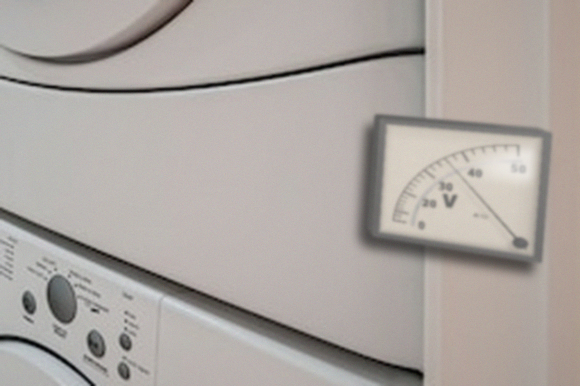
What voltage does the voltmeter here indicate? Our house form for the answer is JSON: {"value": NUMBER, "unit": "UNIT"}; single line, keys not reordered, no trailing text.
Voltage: {"value": 36, "unit": "V"}
